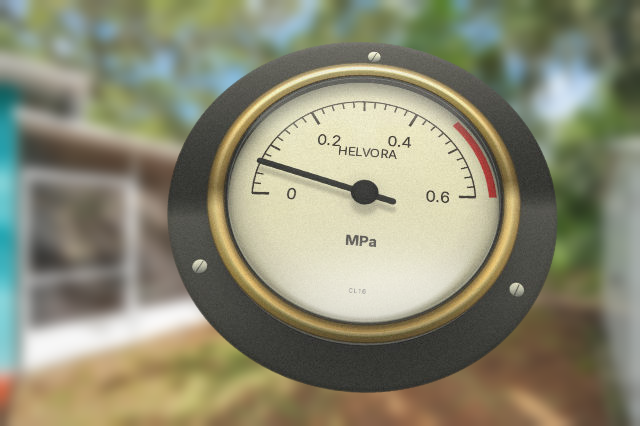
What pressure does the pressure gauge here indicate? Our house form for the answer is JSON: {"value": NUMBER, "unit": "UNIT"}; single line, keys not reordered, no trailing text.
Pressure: {"value": 0.06, "unit": "MPa"}
